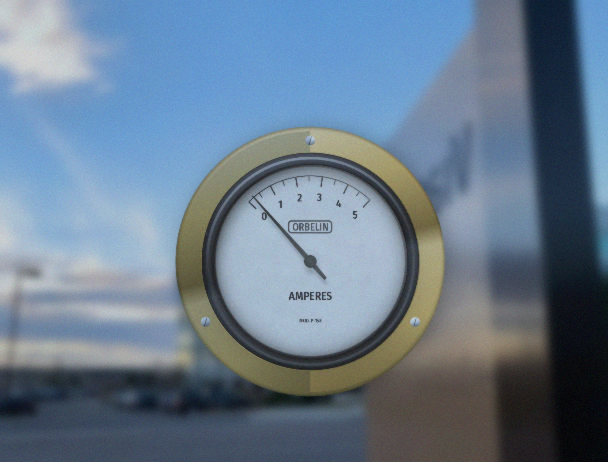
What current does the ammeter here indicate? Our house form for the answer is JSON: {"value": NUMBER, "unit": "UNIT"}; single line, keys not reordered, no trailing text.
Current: {"value": 0.25, "unit": "A"}
